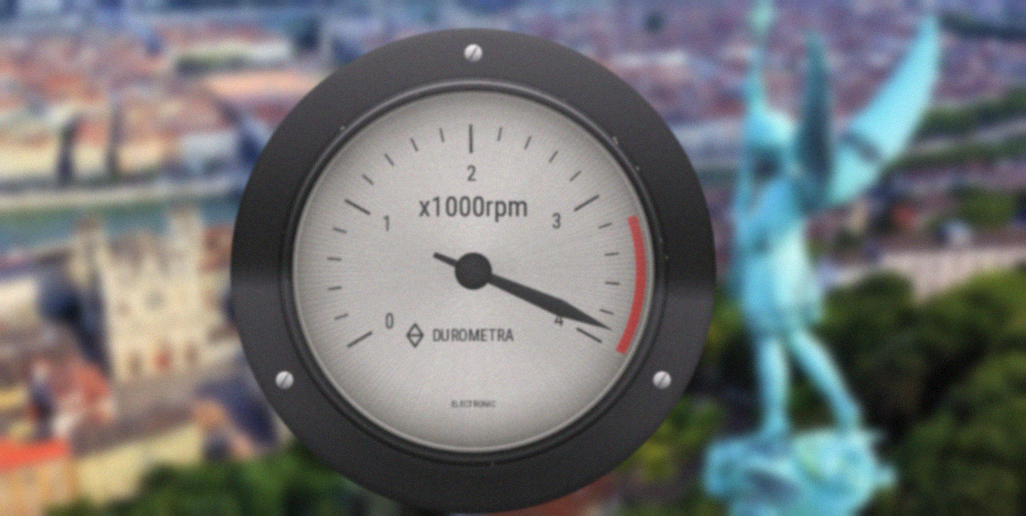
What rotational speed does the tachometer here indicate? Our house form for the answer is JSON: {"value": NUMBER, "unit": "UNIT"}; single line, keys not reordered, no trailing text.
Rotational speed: {"value": 3900, "unit": "rpm"}
